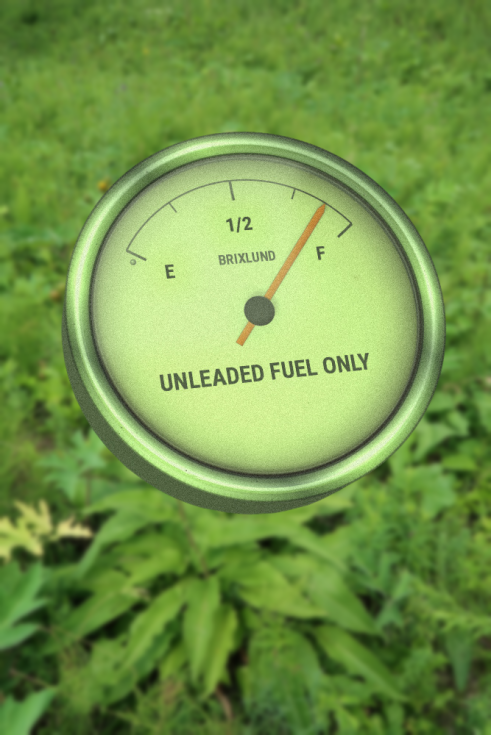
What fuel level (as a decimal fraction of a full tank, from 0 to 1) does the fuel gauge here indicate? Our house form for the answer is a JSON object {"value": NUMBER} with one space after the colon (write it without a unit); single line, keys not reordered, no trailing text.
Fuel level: {"value": 0.875}
